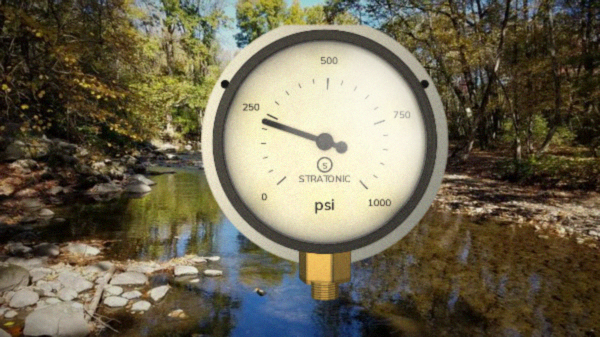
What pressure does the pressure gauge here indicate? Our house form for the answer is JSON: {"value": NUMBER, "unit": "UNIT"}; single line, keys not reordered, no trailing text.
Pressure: {"value": 225, "unit": "psi"}
